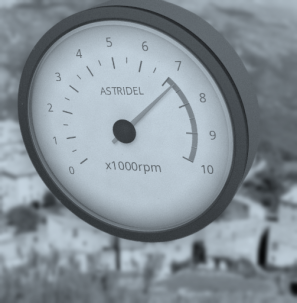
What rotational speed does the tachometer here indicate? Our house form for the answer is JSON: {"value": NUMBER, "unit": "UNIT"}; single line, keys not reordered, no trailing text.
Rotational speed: {"value": 7250, "unit": "rpm"}
